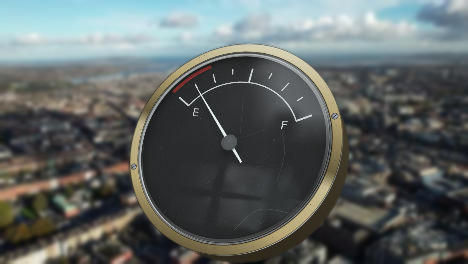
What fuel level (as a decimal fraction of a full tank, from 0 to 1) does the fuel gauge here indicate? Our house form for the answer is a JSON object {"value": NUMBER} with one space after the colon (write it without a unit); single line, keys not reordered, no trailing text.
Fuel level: {"value": 0.125}
